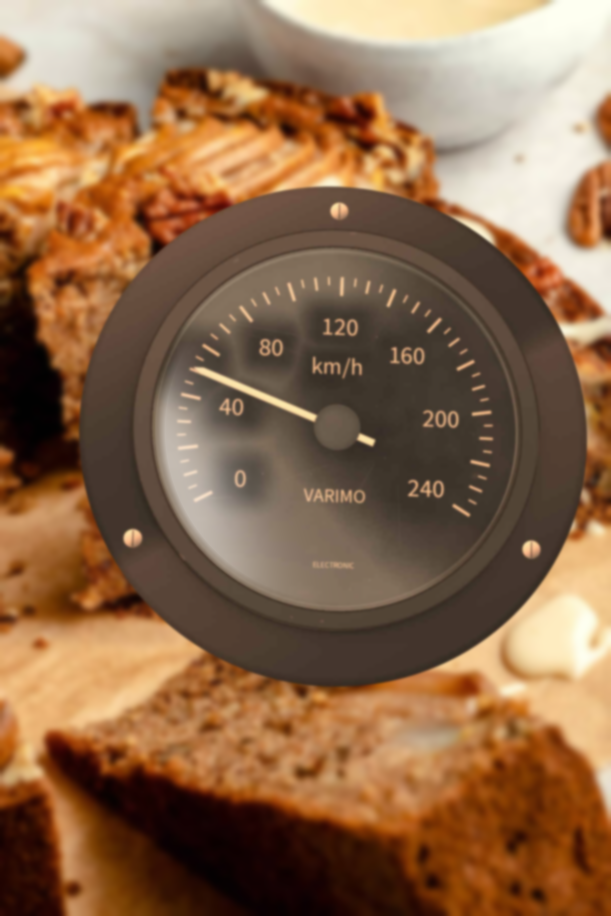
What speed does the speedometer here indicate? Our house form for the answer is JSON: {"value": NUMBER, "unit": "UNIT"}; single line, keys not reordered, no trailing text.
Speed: {"value": 50, "unit": "km/h"}
